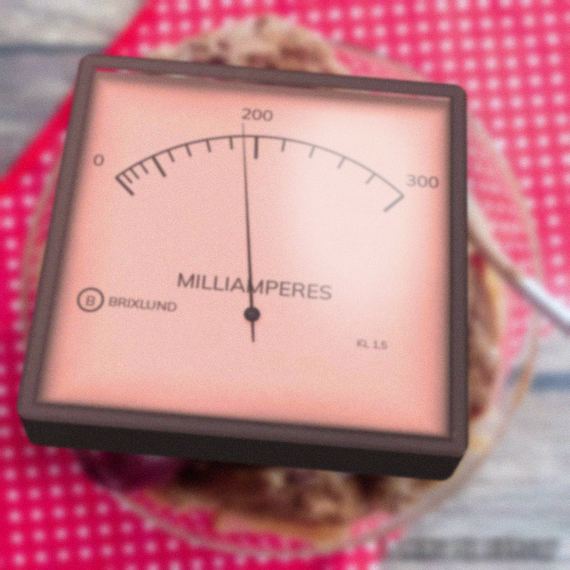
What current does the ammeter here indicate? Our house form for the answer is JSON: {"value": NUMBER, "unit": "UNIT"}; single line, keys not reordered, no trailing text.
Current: {"value": 190, "unit": "mA"}
